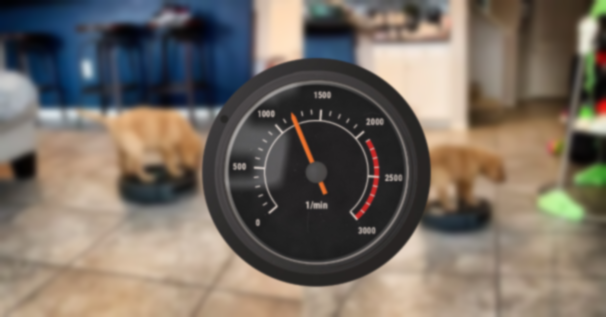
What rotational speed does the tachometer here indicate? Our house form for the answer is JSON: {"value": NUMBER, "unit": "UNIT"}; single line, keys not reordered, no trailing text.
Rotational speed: {"value": 1200, "unit": "rpm"}
